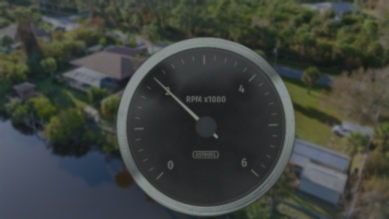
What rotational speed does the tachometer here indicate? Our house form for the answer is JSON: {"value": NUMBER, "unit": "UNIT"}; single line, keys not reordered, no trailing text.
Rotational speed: {"value": 2000, "unit": "rpm"}
